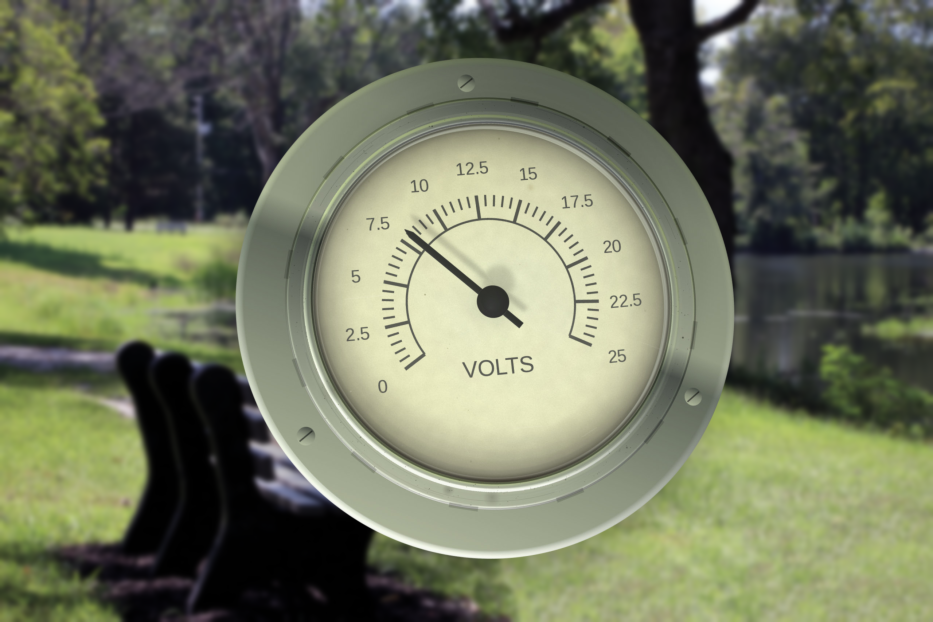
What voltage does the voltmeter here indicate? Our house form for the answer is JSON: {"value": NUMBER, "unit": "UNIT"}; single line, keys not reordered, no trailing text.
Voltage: {"value": 8, "unit": "V"}
